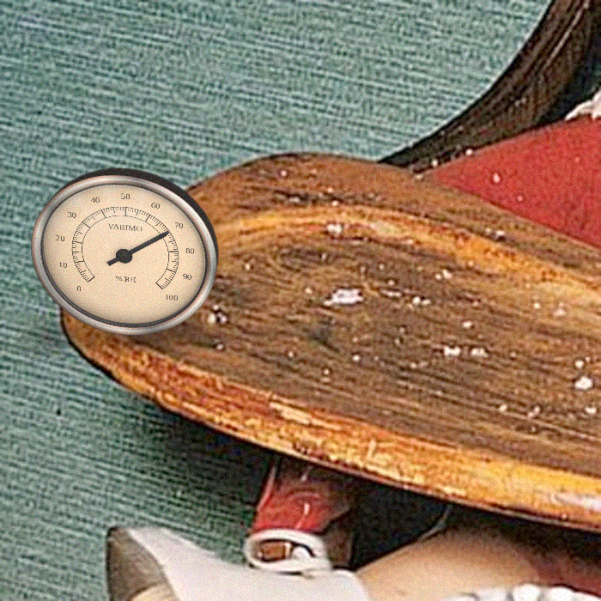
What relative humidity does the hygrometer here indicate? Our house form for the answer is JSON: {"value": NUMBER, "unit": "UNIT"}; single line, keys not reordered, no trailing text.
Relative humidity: {"value": 70, "unit": "%"}
